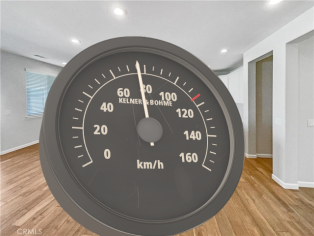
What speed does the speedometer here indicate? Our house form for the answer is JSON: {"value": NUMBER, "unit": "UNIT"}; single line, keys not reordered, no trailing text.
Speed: {"value": 75, "unit": "km/h"}
